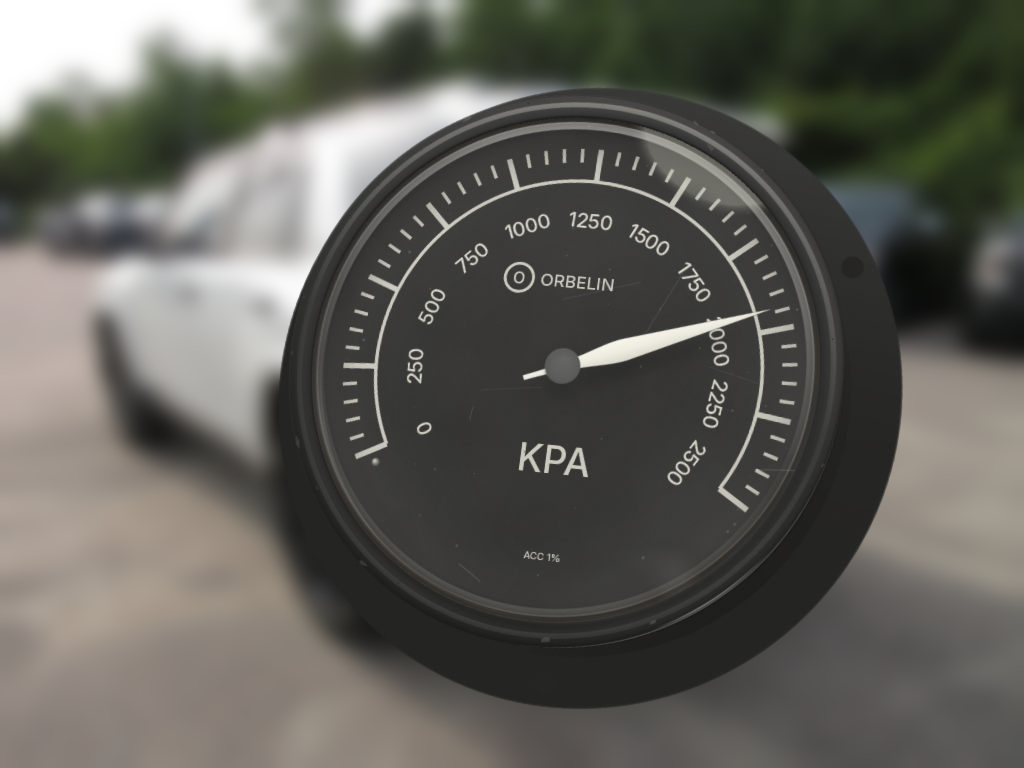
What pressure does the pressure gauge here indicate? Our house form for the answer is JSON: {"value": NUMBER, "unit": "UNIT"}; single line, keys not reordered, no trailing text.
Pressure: {"value": 1950, "unit": "kPa"}
